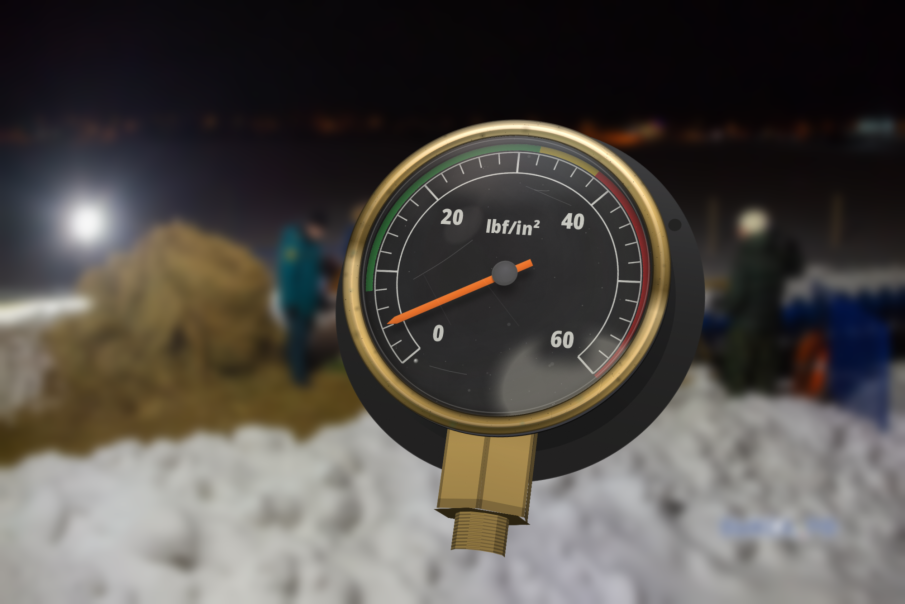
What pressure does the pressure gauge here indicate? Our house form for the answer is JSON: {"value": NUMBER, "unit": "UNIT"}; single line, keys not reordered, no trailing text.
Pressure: {"value": 4, "unit": "psi"}
